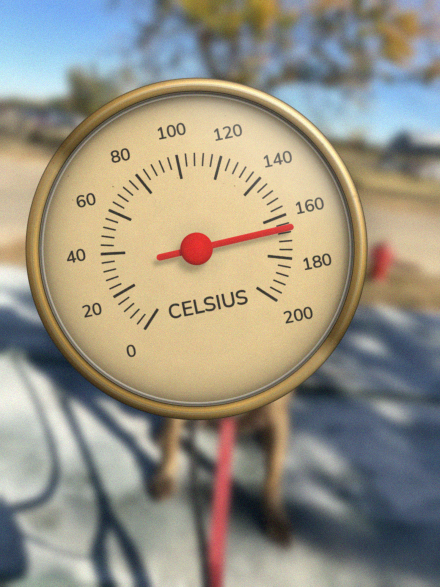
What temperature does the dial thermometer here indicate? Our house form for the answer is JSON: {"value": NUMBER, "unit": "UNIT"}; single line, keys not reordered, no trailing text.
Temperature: {"value": 166, "unit": "°C"}
